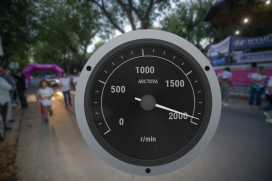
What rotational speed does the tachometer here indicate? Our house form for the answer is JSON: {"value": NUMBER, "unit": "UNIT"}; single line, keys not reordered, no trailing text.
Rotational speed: {"value": 1950, "unit": "rpm"}
